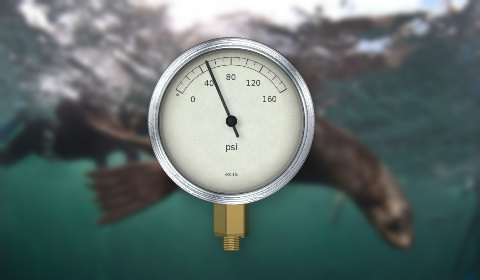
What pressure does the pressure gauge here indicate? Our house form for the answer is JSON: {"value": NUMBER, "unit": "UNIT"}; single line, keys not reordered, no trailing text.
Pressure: {"value": 50, "unit": "psi"}
